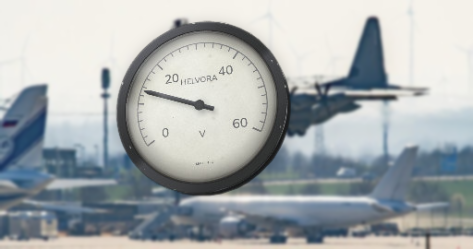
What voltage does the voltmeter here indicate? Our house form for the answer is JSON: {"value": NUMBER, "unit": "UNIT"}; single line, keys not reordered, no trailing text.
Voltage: {"value": 13, "unit": "V"}
